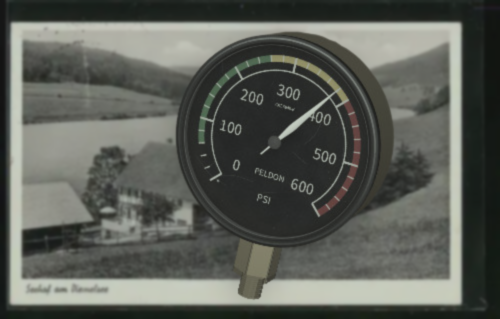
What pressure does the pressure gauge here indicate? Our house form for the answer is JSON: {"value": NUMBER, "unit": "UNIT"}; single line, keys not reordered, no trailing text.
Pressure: {"value": 380, "unit": "psi"}
